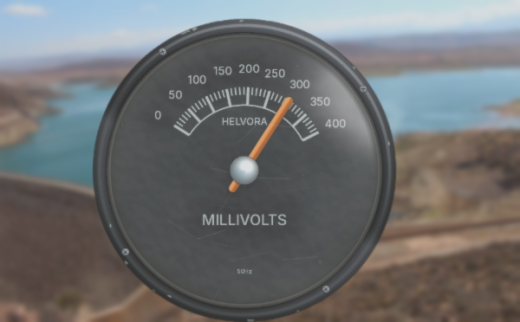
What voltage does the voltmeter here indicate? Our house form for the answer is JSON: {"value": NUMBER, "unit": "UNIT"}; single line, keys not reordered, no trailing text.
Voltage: {"value": 300, "unit": "mV"}
